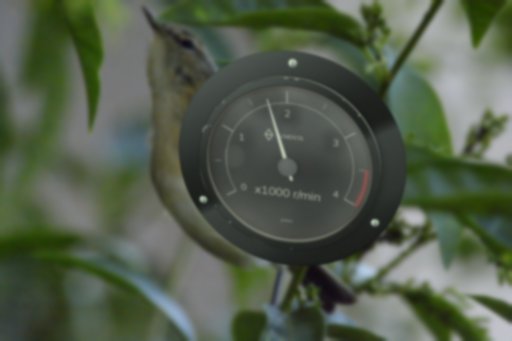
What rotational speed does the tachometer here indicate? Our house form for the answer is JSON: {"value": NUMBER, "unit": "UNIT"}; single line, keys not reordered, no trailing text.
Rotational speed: {"value": 1750, "unit": "rpm"}
